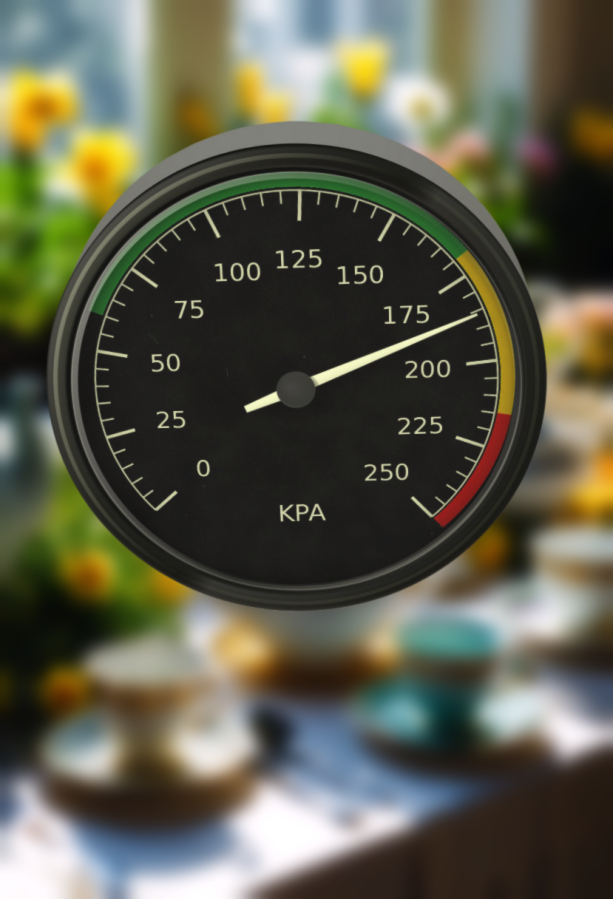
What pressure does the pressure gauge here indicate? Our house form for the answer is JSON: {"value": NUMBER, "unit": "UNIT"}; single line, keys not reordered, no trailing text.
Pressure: {"value": 185, "unit": "kPa"}
